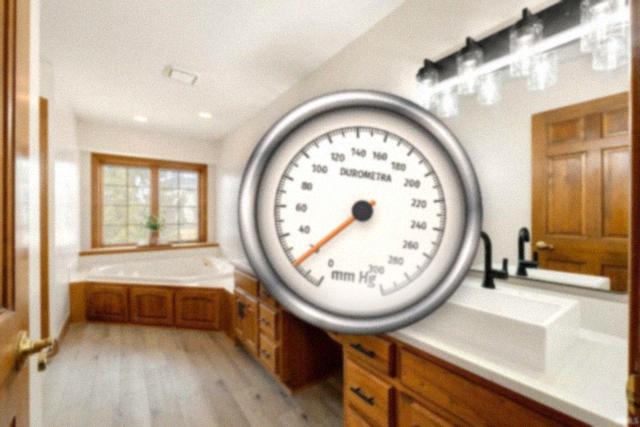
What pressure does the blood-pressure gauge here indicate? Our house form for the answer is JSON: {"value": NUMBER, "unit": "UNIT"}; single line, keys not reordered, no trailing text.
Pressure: {"value": 20, "unit": "mmHg"}
